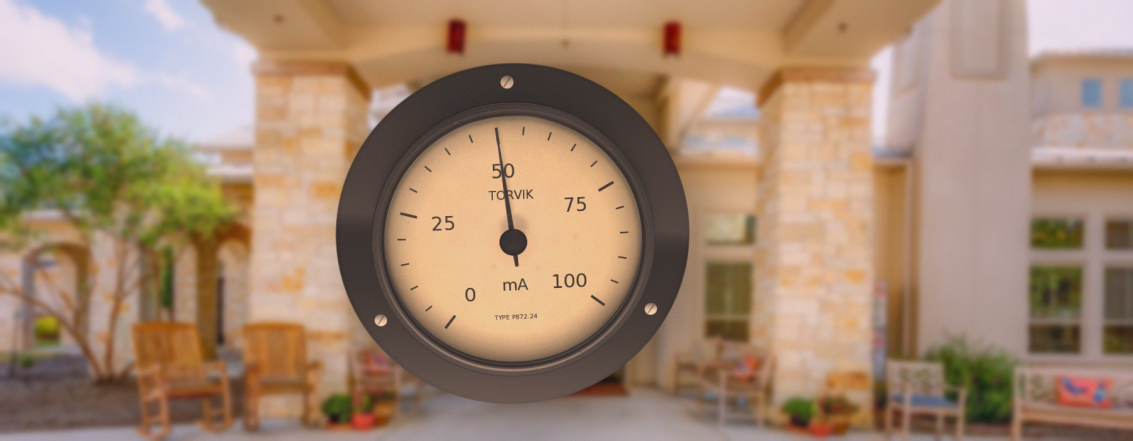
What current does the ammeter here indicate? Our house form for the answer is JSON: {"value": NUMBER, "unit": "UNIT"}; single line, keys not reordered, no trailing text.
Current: {"value": 50, "unit": "mA"}
